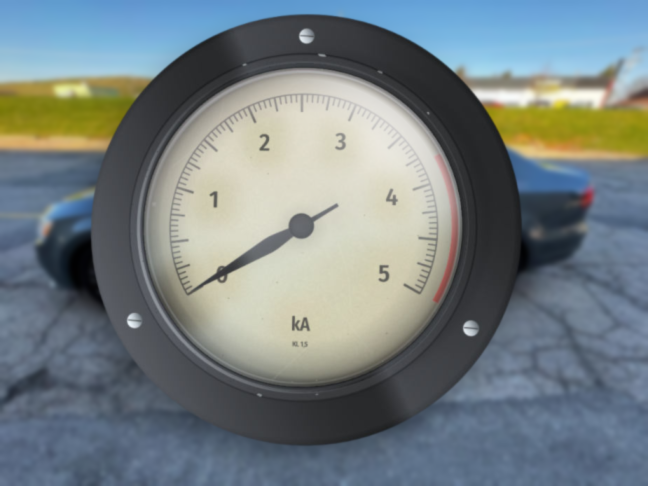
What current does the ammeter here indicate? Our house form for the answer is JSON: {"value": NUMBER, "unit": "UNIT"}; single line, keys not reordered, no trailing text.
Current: {"value": 0, "unit": "kA"}
